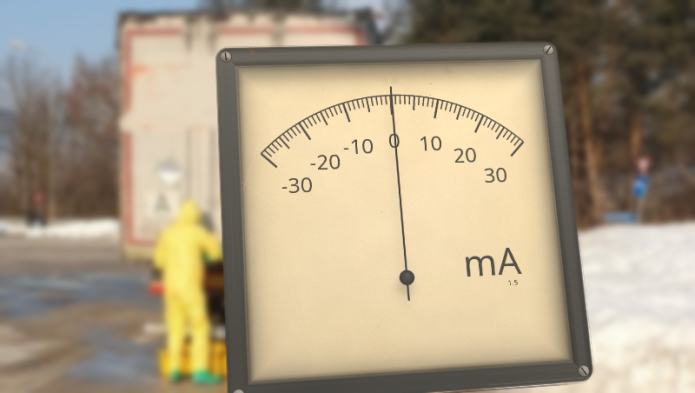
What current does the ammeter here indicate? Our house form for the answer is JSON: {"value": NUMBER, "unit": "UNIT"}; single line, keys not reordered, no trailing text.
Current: {"value": 0, "unit": "mA"}
